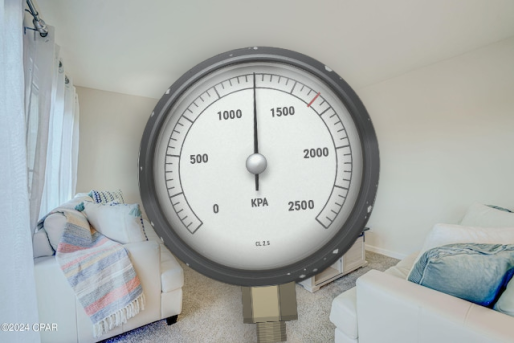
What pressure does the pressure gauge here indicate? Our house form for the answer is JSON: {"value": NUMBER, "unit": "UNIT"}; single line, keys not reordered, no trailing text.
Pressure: {"value": 1250, "unit": "kPa"}
